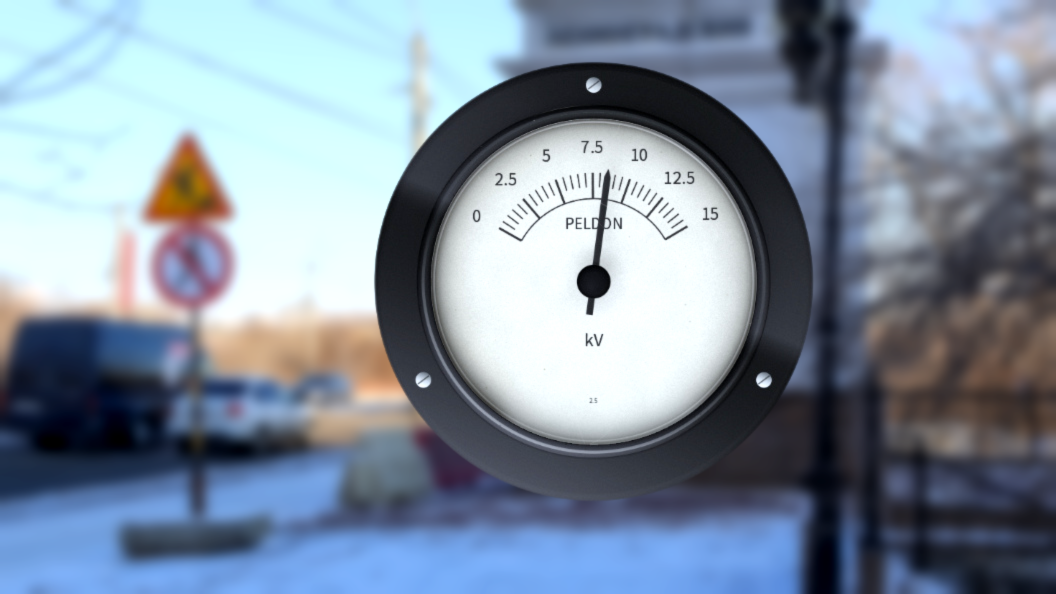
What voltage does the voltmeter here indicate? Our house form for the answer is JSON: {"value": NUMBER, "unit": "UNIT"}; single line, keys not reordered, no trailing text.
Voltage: {"value": 8.5, "unit": "kV"}
